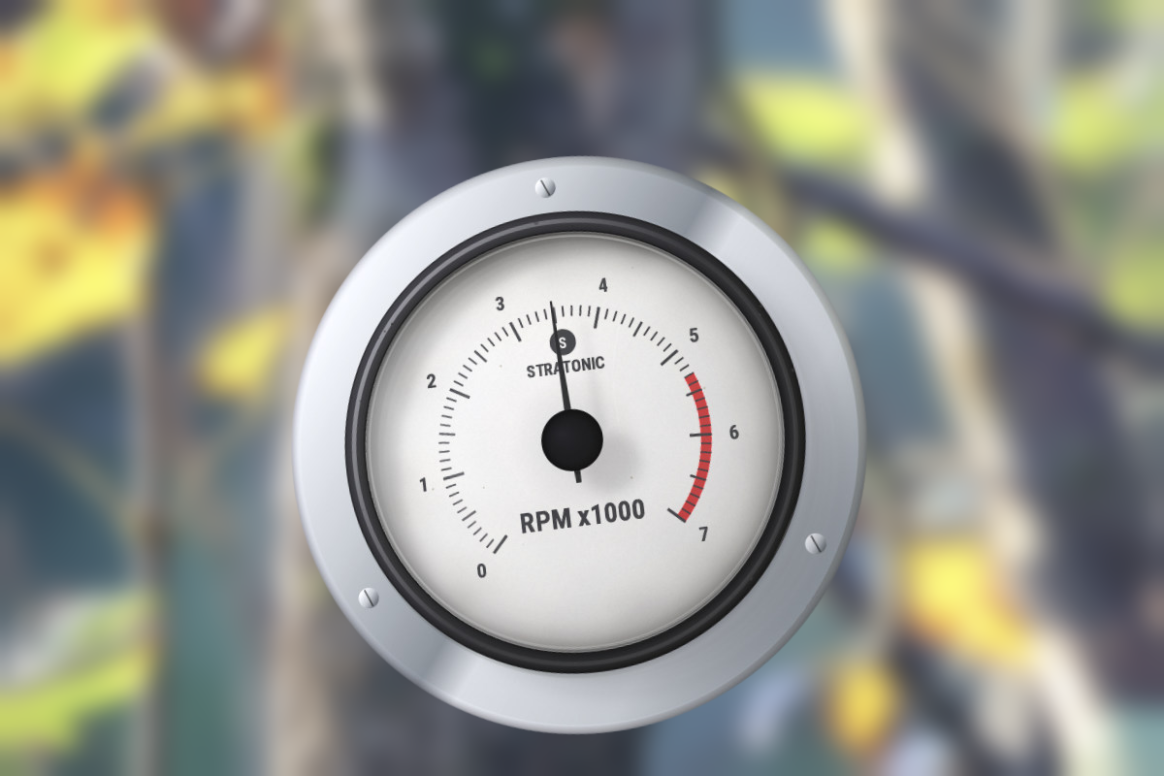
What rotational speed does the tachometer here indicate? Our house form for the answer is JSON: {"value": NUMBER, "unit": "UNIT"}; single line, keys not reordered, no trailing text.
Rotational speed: {"value": 3500, "unit": "rpm"}
